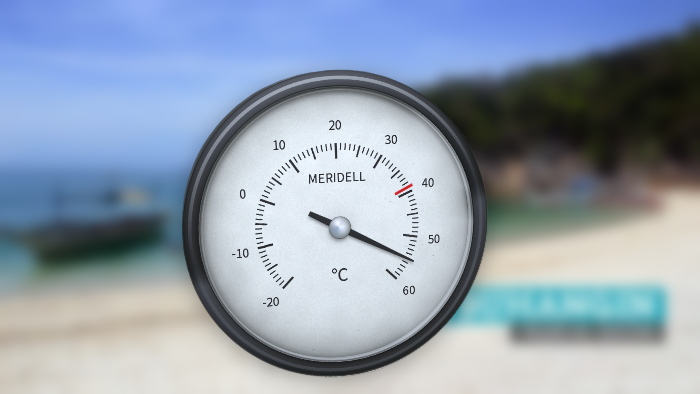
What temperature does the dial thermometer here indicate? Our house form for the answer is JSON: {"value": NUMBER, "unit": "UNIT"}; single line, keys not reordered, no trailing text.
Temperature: {"value": 55, "unit": "°C"}
